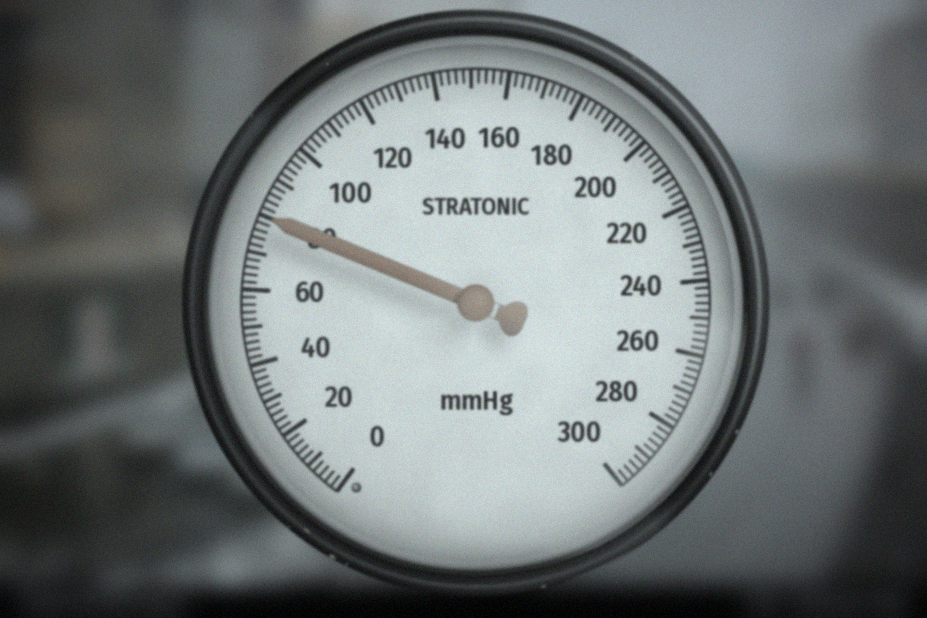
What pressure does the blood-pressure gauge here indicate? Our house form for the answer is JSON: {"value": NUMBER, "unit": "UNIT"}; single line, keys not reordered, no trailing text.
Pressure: {"value": 80, "unit": "mmHg"}
